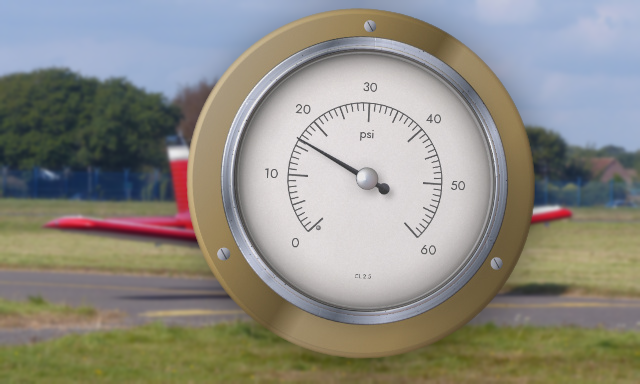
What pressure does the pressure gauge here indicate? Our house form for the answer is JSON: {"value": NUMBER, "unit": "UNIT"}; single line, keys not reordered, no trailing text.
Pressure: {"value": 16, "unit": "psi"}
